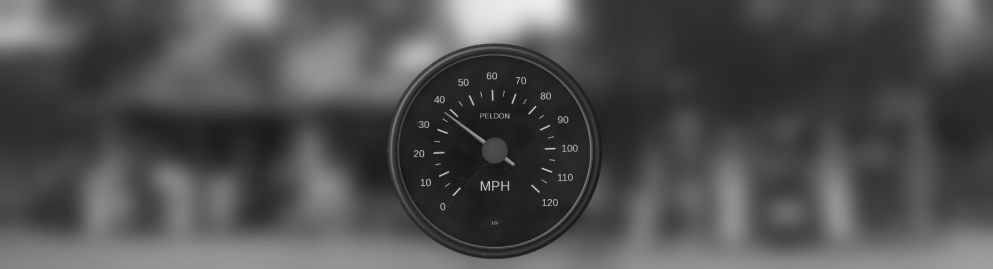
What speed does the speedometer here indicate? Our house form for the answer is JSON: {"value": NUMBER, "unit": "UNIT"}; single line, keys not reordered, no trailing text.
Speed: {"value": 37.5, "unit": "mph"}
